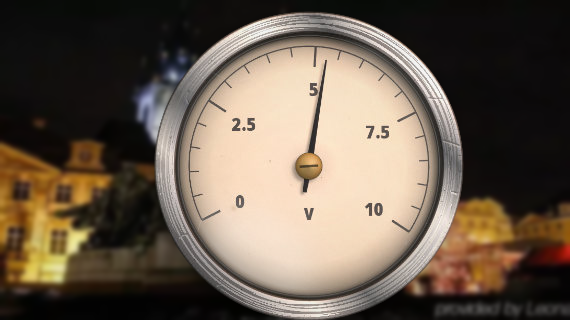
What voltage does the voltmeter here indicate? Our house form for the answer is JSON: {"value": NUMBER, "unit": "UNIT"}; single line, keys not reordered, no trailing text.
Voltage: {"value": 5.25, "unit": "V"}
